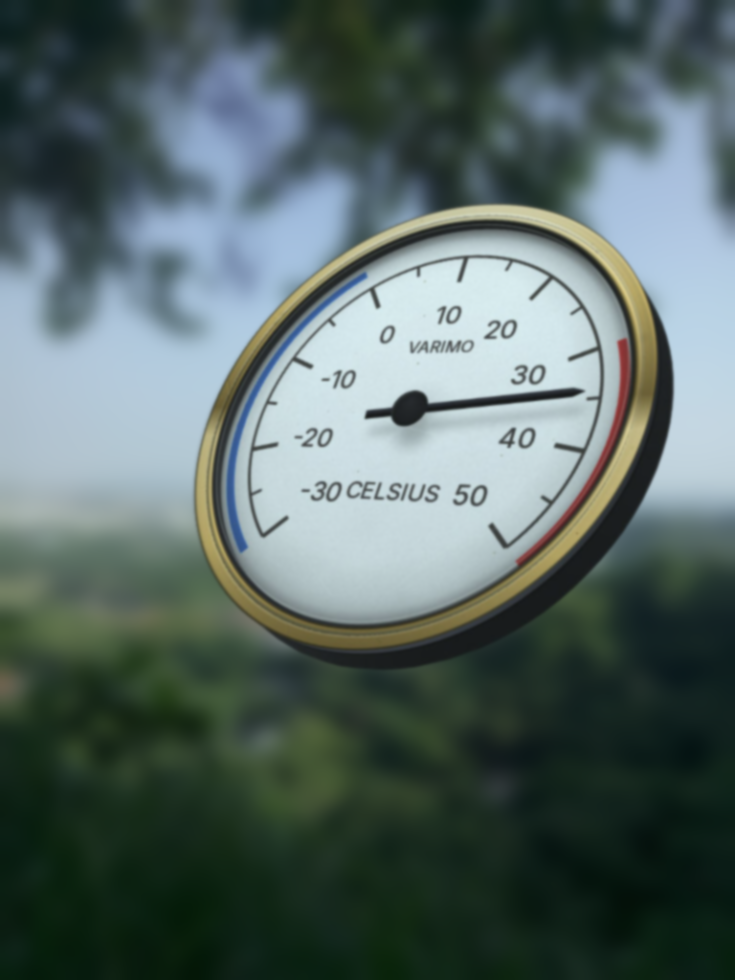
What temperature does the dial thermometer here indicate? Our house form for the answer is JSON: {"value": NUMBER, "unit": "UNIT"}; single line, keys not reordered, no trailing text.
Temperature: {"value": 35, "unit": "°C"}
